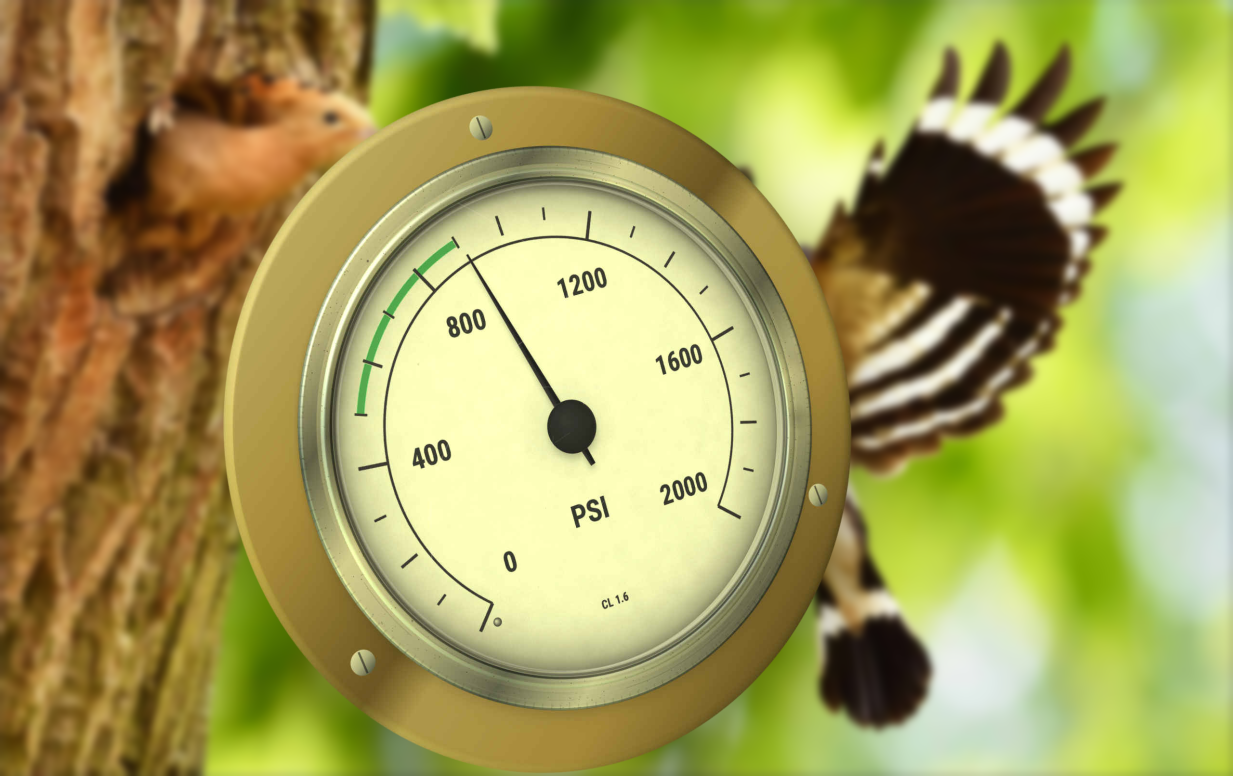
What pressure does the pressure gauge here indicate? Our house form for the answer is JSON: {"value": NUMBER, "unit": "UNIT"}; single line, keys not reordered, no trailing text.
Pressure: {"value": 900, "unit": "psi"}
